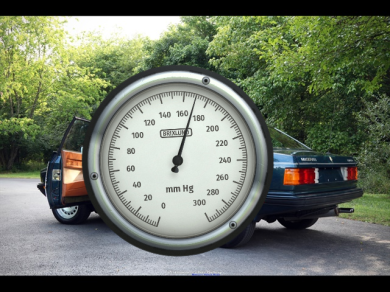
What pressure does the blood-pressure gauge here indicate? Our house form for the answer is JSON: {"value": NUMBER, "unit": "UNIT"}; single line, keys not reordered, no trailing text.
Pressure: {"value": 170, "unit": "mmHg"}
